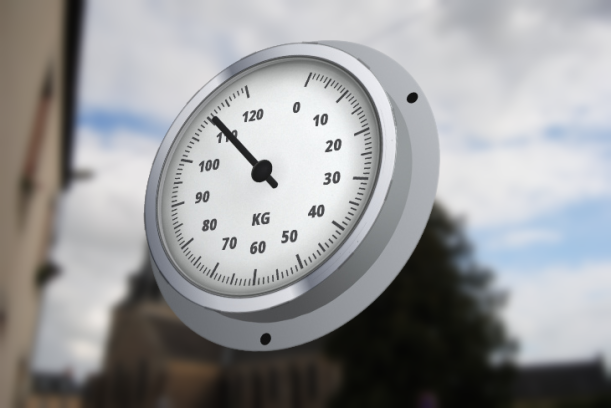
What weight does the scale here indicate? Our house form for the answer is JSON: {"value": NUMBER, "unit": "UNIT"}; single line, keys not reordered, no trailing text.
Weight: {"value": 111, "unit": "kg"}
